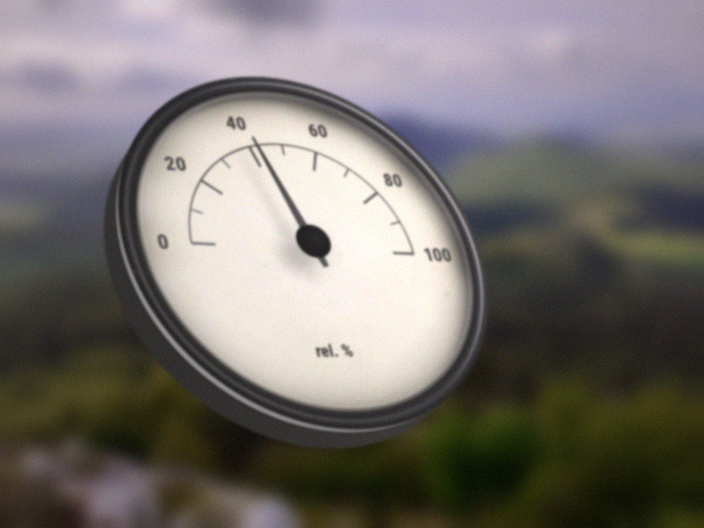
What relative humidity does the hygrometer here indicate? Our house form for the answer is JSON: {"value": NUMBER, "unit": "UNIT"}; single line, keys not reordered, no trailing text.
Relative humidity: {"value": 40, "unit": "%"}
